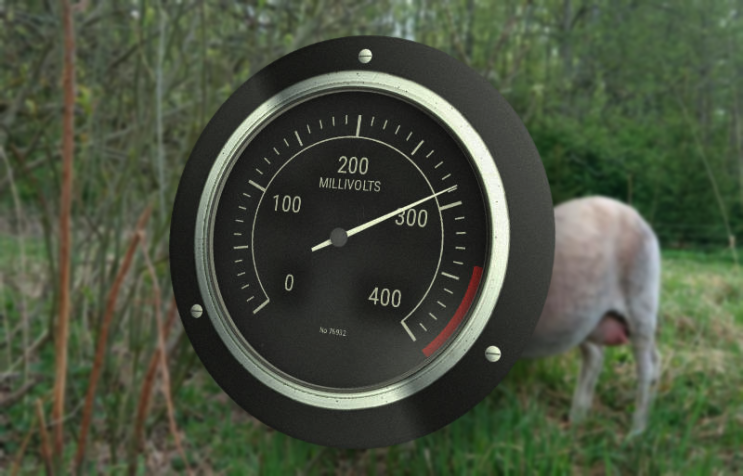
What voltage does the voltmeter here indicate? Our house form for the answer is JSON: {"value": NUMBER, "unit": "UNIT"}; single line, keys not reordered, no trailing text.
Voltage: {"value": 290, "unit": "mV"}
